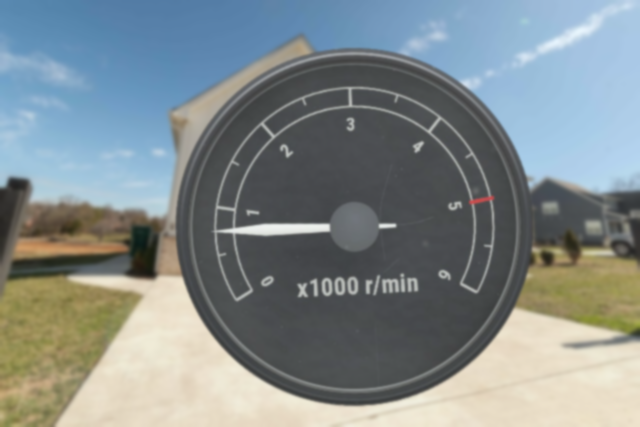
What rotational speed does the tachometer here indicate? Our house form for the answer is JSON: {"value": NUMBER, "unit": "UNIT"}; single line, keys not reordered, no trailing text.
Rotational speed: {"value": 750, "unit": "rpm"}
